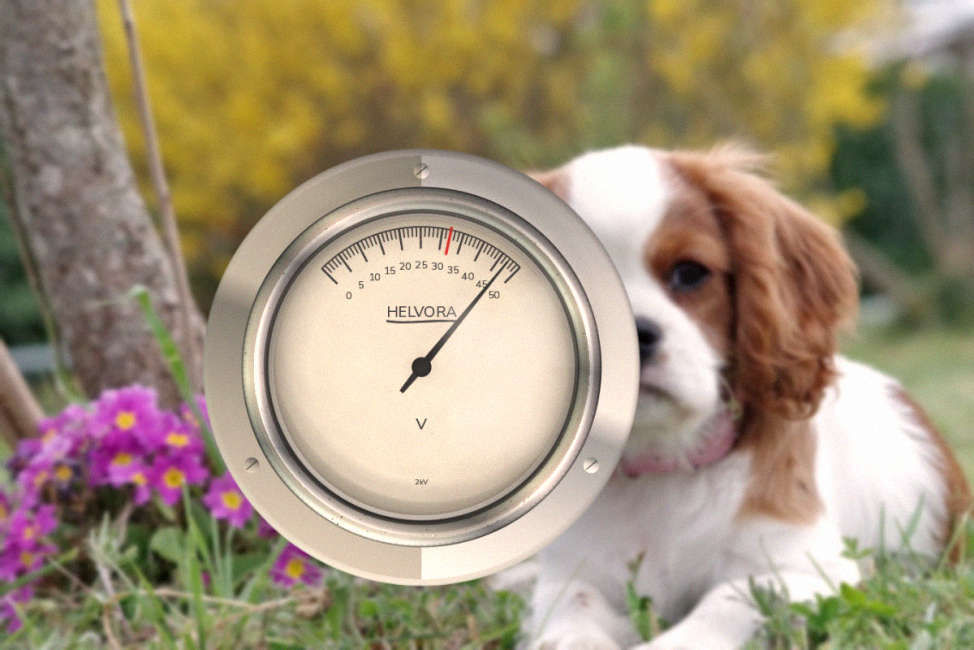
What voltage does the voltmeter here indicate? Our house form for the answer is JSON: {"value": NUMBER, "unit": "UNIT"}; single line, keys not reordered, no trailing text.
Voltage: {"value": 47, "unit": "V"}
